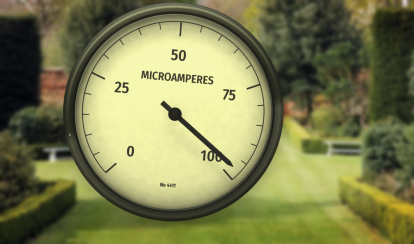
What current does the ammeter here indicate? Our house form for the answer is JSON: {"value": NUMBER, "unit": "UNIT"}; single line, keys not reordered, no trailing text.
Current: {"value": 97.5, "unit": "µA"}
